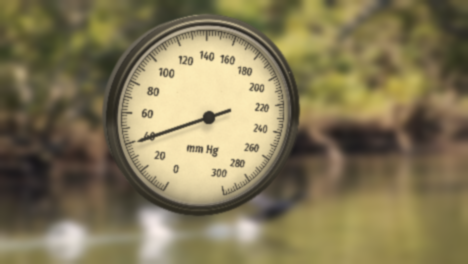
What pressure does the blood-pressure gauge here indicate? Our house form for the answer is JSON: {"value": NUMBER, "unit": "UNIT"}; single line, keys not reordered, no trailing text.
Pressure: {"value": 40, "unit": "mmHg"}
